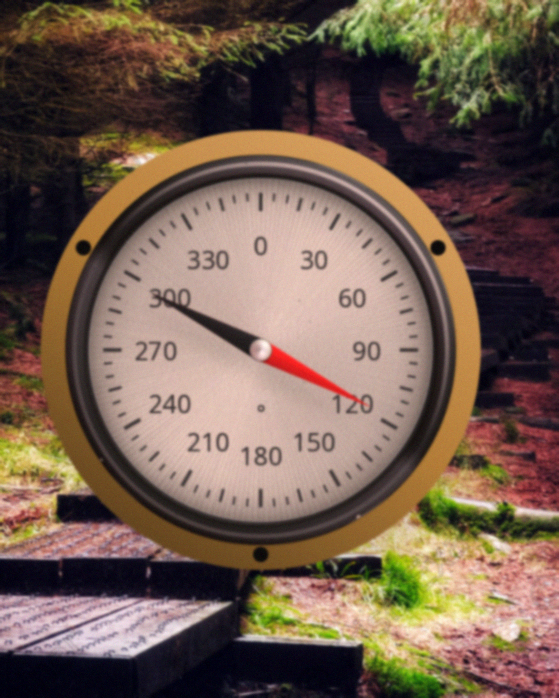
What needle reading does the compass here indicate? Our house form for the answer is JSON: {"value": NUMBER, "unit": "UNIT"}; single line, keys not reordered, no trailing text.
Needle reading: {"value": 117.5, "unit": "°"}
